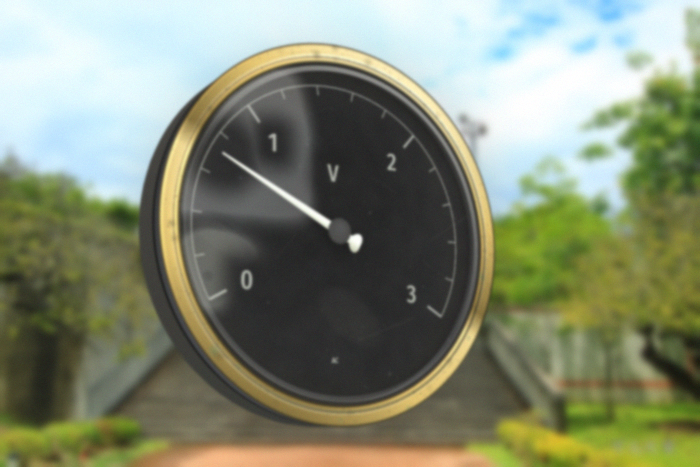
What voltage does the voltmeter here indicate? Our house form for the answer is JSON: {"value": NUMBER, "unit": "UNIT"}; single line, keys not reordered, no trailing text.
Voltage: {"value": 0.7, "unit": "V"}
